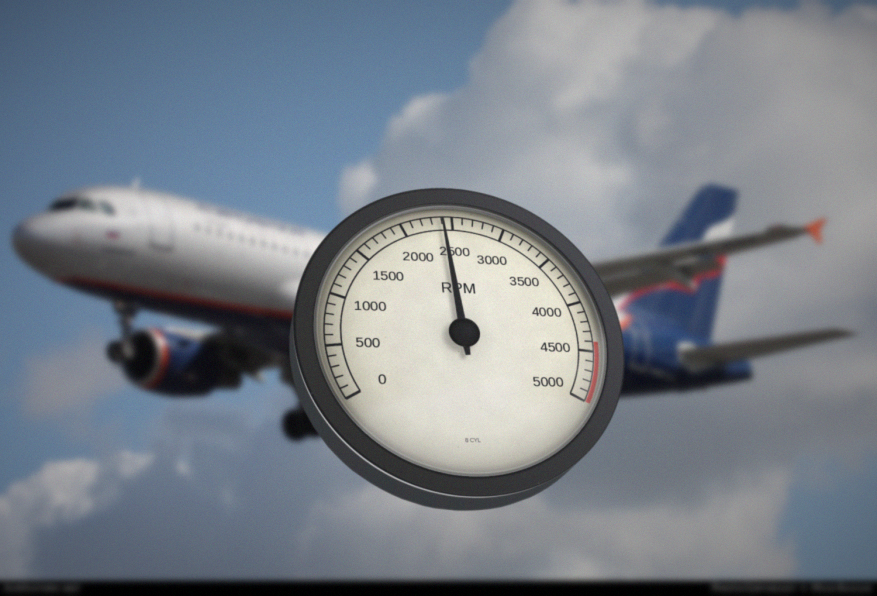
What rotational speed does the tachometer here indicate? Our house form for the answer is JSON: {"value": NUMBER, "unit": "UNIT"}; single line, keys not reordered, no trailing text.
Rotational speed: {"value": 2400, "unit": "rpm"}
